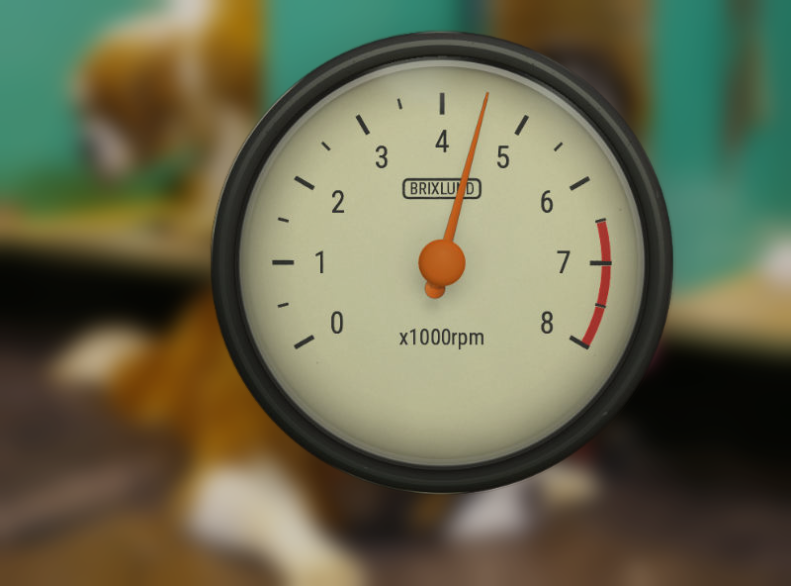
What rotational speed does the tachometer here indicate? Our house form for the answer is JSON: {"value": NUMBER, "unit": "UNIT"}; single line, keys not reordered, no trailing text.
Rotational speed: {"value": 4500, "unit": "rpm"}
